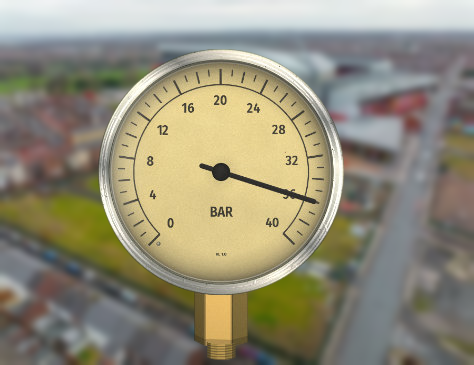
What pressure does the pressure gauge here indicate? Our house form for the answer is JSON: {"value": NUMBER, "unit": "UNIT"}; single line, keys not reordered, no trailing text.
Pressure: {"value": 36, "unit": "bar"}
